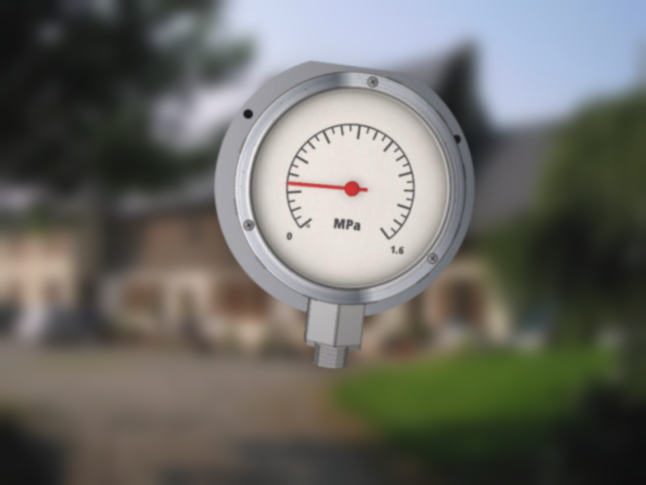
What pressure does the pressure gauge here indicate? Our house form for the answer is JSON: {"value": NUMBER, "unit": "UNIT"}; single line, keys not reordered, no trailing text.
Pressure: {"value": 0.25, "unit": "MPa"}
